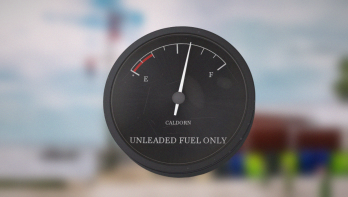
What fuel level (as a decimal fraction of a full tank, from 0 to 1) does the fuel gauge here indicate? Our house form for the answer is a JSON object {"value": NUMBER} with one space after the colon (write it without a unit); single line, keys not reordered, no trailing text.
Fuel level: {"value": 0.625}
